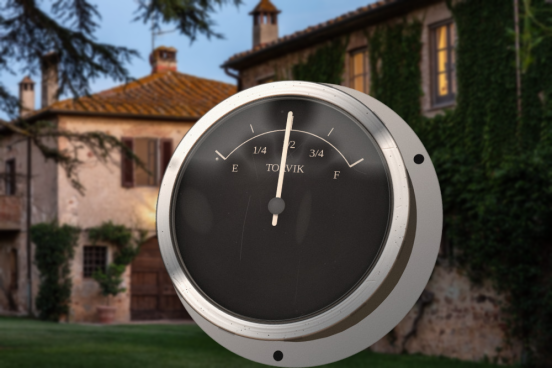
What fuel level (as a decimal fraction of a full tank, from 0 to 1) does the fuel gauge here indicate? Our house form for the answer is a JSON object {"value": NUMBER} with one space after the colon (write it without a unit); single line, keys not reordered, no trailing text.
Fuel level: {"value": 0.5}
